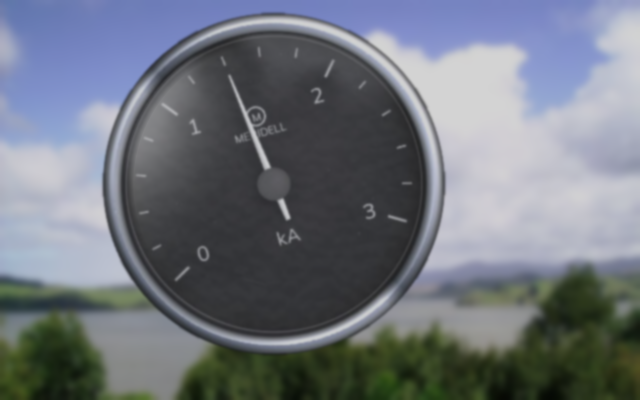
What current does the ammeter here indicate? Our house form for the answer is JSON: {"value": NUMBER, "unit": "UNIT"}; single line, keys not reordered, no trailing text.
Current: {"value": 1.4, "unit": "kA"}
